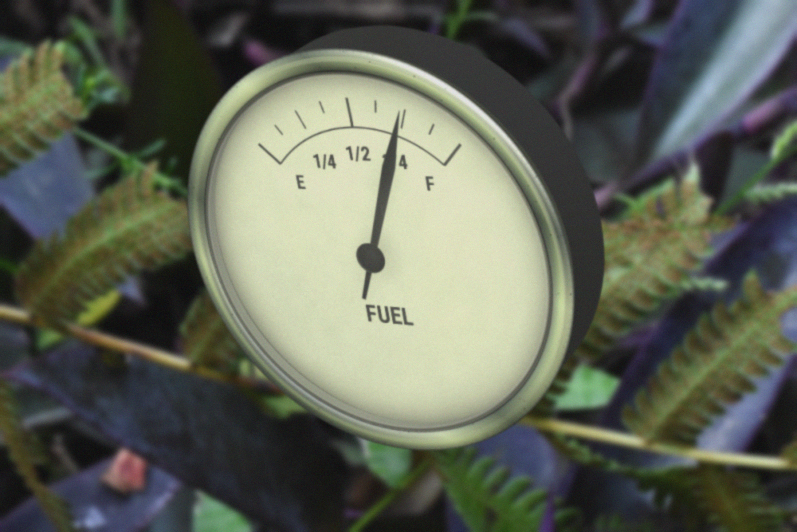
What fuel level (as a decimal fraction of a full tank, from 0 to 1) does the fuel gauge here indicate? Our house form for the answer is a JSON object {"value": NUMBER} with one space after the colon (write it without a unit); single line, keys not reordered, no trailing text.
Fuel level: {"value": 0.75}
